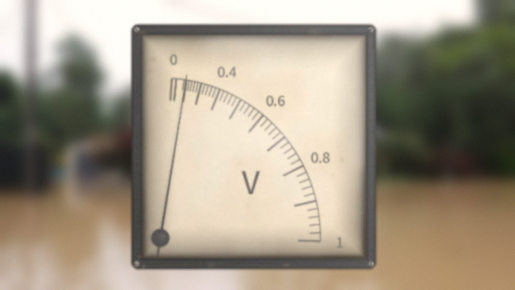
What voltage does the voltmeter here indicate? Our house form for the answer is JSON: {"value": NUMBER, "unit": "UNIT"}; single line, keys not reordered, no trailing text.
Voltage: {"value": 0.2, "unit": "V"}
